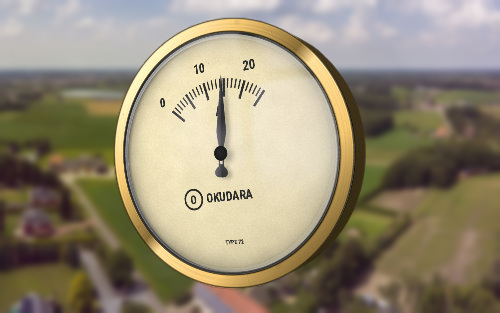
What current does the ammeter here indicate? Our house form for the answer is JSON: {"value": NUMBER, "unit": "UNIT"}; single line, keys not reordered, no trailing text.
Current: {"value": 15, "unit": "A"}
